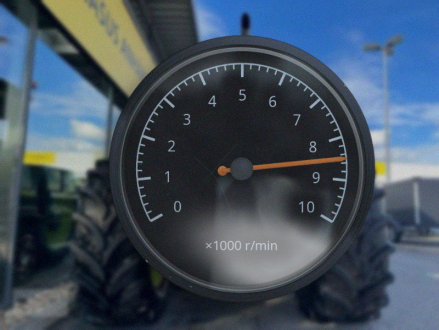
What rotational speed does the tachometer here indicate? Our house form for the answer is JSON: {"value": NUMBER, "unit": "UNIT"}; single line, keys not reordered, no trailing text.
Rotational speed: {"value": 8500, "unit": "rpm"}
